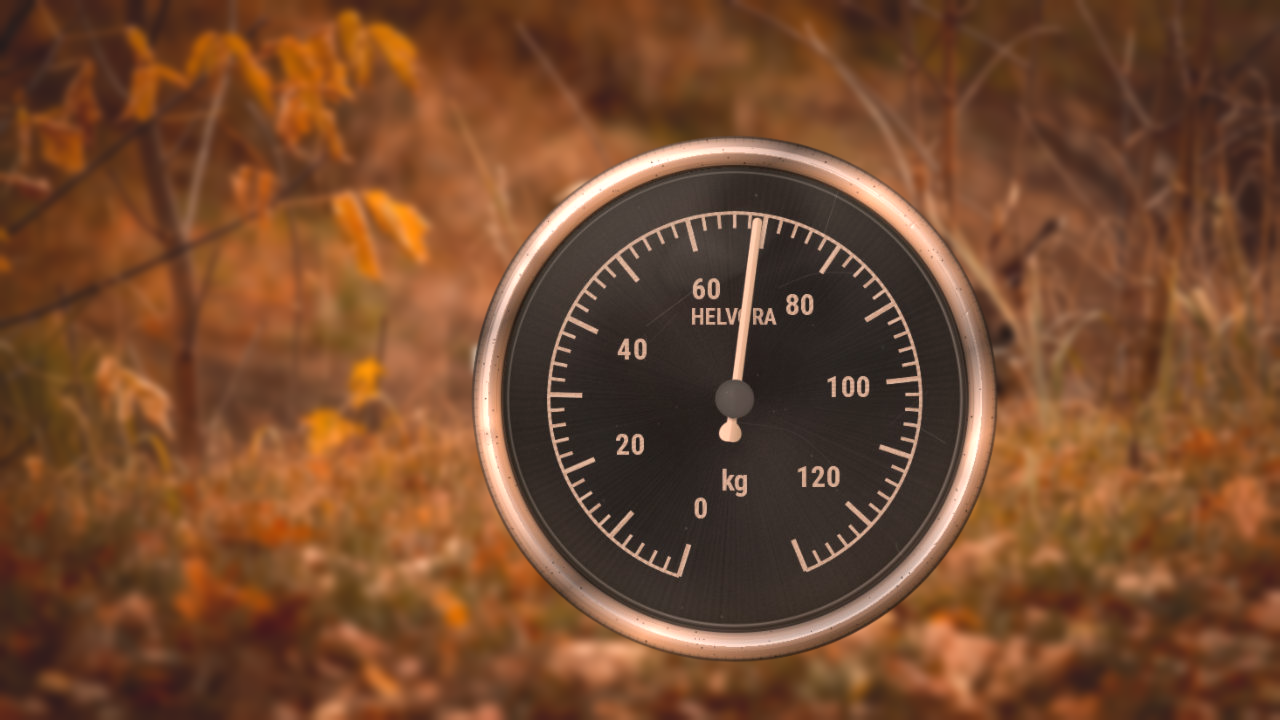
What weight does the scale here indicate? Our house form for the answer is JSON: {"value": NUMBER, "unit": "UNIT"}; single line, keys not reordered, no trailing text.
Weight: {"value": 69, "unit": "kg"}
